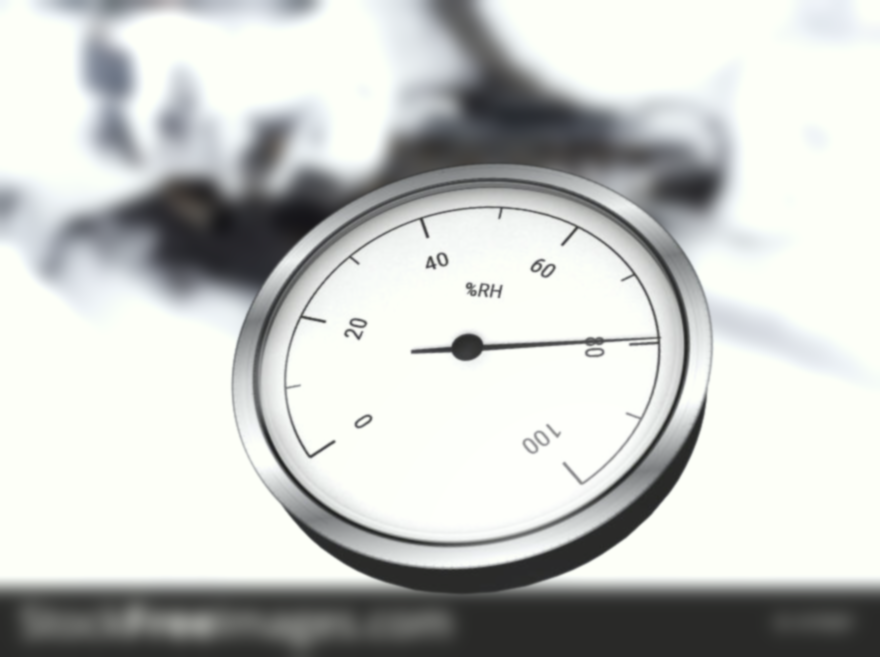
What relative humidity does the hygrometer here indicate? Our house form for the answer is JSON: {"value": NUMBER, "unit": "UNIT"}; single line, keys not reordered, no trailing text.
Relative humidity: {"value": 80, "unit": "%"}
